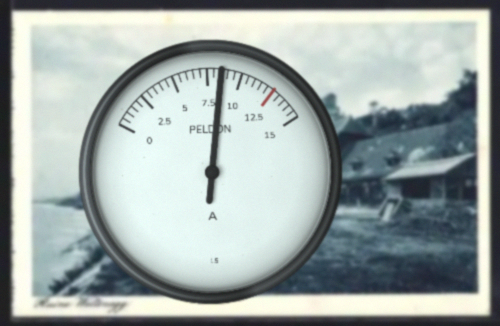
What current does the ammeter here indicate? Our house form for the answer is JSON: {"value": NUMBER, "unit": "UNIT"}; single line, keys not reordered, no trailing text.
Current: {"value": 8.5, "unit": "A"}
